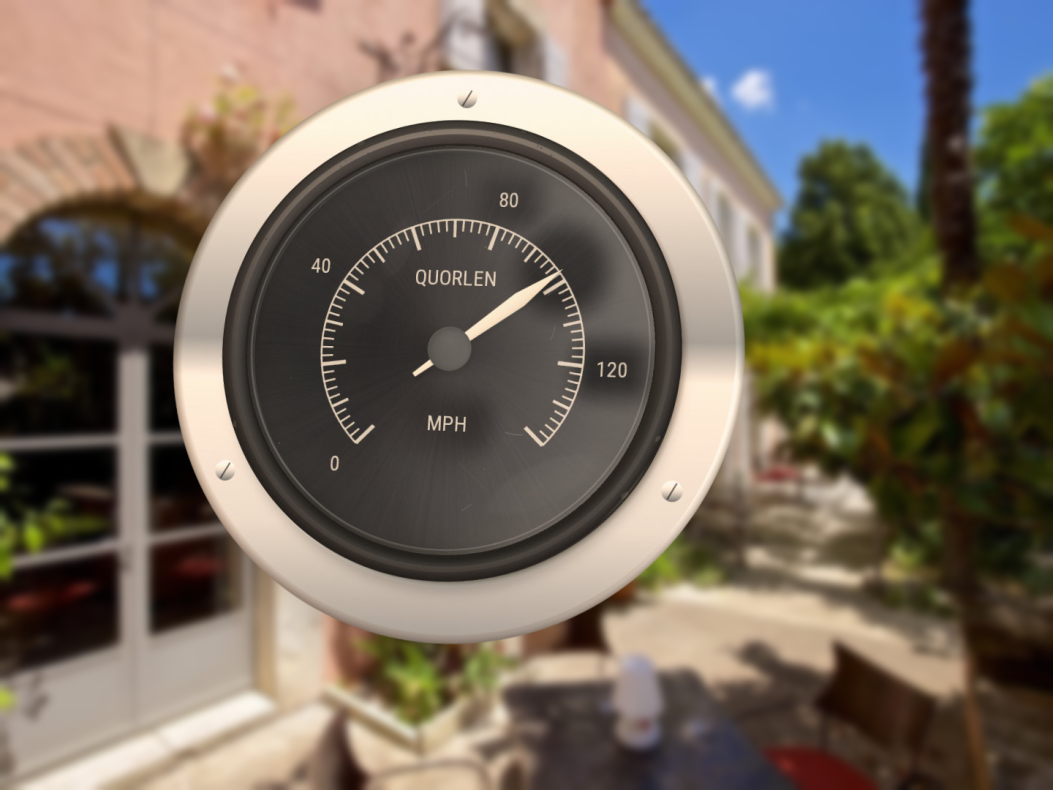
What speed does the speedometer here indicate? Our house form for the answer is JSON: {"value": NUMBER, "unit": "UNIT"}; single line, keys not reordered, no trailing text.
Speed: {"value": 98, "unit": "mph"}
